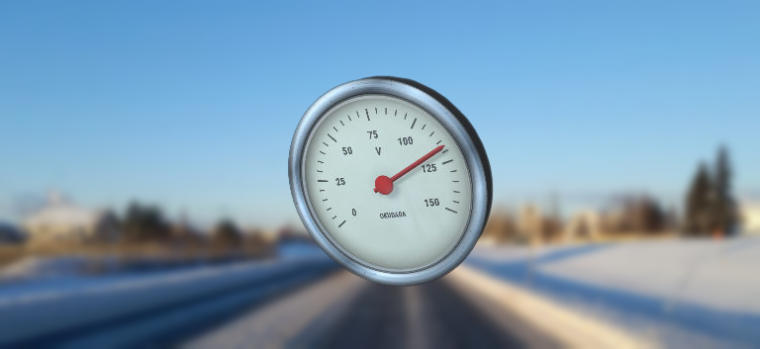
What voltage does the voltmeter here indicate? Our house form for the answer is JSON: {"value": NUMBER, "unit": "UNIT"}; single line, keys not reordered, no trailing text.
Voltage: {"value": 117.5, "unit": "V"}
